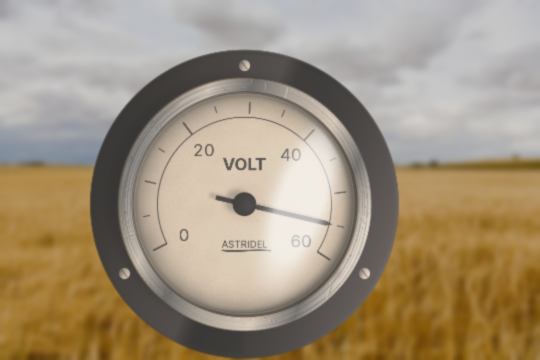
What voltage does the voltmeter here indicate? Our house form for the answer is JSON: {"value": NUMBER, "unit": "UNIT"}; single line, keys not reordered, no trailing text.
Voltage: {"value": 55, "unit": "V"}
